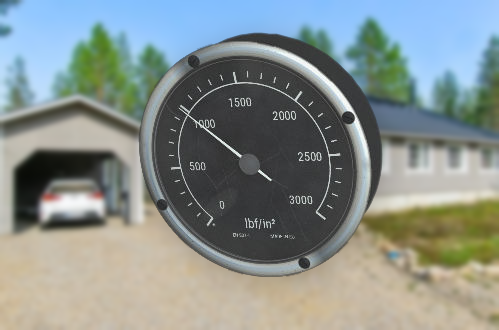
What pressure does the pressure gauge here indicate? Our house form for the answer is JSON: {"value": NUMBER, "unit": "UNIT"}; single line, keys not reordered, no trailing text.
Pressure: {"value": 1000, "unit": "psi"}
